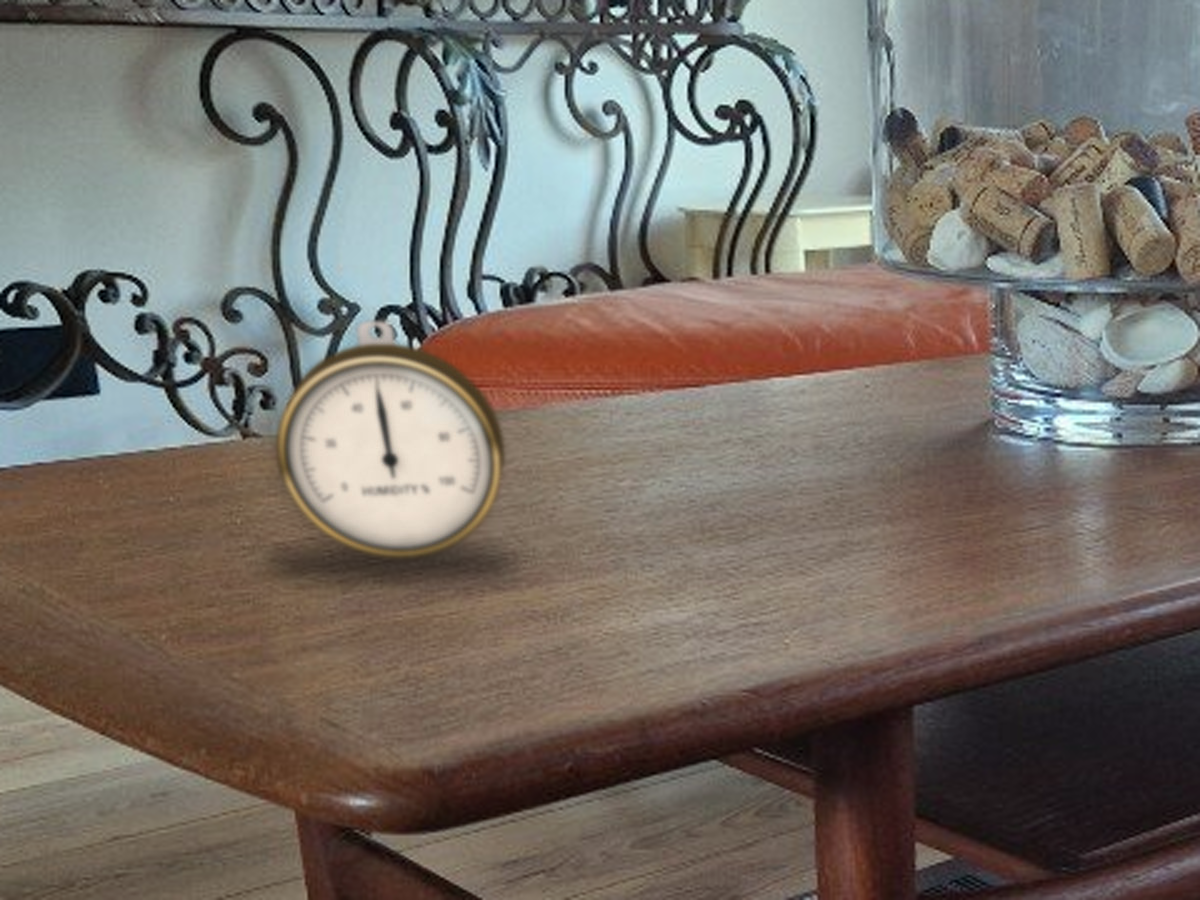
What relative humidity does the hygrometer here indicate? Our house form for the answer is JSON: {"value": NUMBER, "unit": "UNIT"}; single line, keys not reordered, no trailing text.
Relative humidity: {"value": 50, "unit": "%"}
